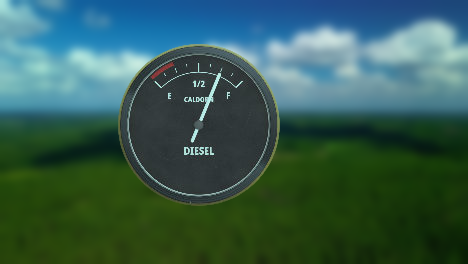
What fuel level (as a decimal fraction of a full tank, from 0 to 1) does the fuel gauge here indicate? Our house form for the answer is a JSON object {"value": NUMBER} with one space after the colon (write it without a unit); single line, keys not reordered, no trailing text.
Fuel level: {"value": 0.75}
